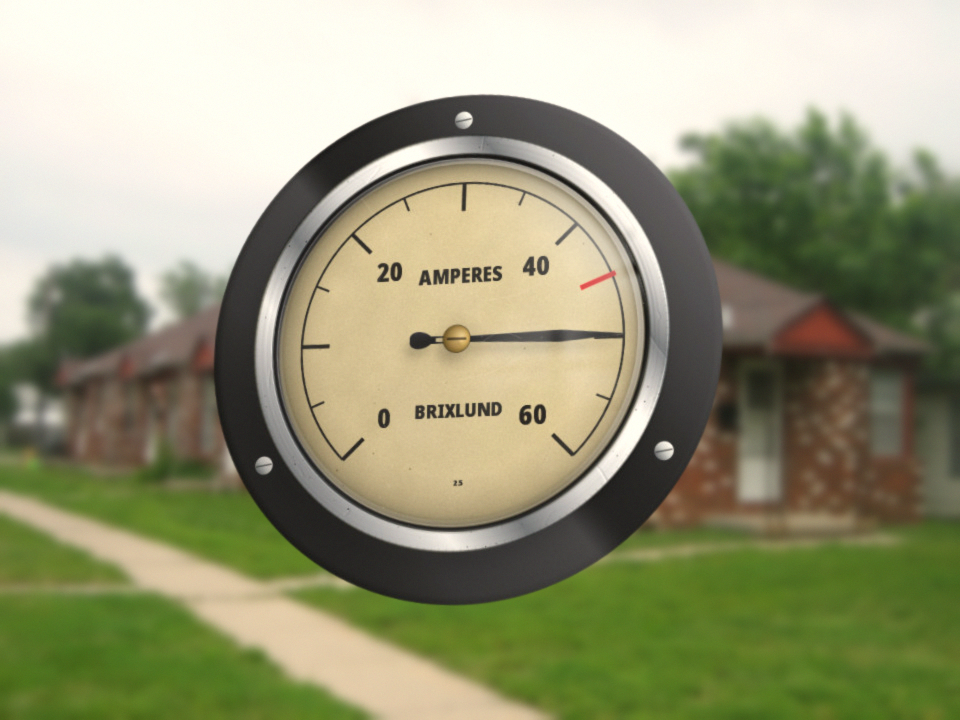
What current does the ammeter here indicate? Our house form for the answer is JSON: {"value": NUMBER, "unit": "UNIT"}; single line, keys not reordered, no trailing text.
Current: {"value": 50, "unit": "A"}
